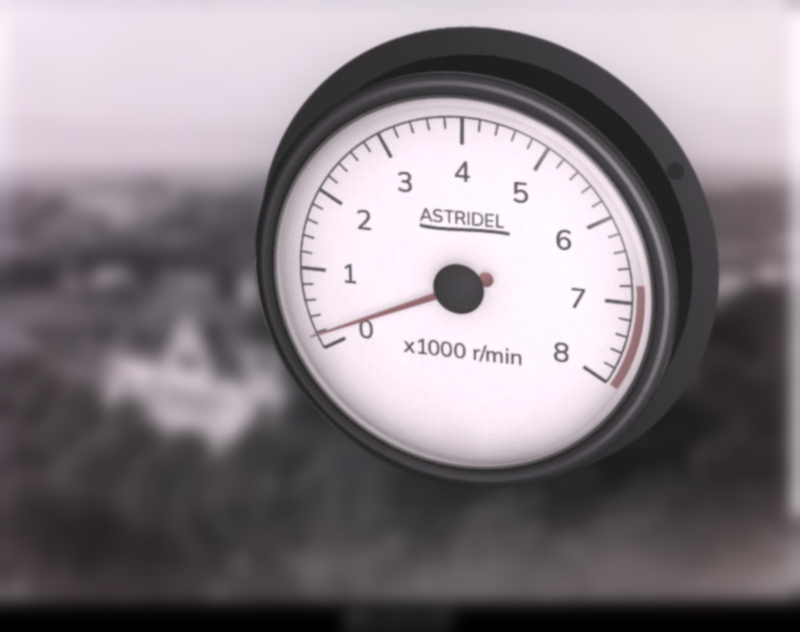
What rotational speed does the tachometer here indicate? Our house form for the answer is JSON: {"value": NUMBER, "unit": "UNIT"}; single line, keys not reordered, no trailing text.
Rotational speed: {"value": 200, "unit": "rpm"}
